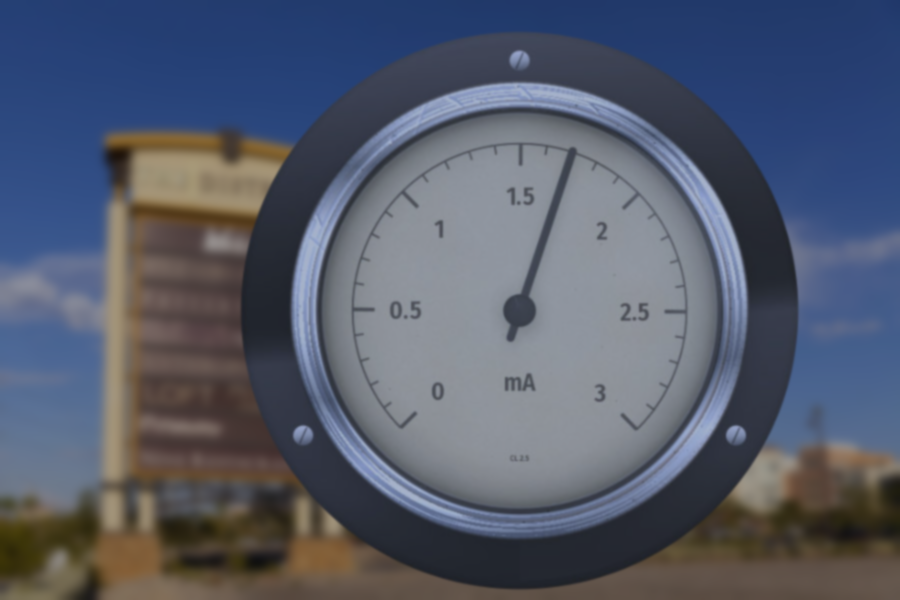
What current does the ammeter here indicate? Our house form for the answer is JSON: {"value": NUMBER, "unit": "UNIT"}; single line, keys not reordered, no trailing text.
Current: {"value": 1.7, "unit": "mA"}
